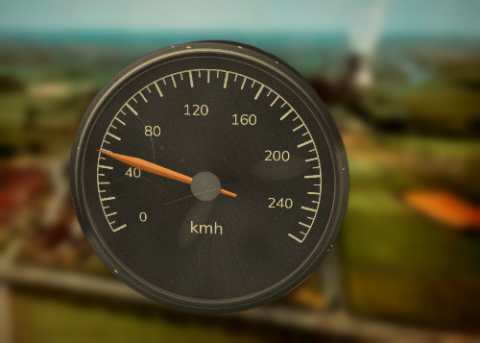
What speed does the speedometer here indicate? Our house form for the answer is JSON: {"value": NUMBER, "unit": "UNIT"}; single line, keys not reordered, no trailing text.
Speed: {"value": 50, "unit": "km/h"}
